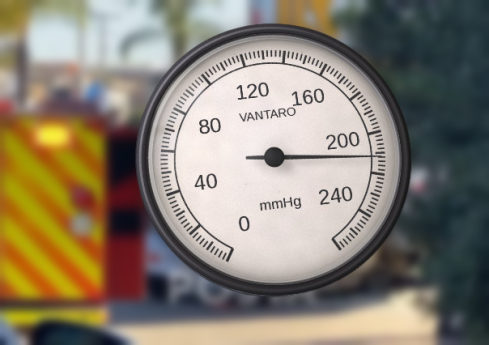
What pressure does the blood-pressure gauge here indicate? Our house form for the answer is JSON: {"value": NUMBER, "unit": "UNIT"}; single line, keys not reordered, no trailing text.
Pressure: {"value": 212, "unit": "mmHg"}
